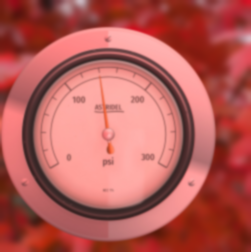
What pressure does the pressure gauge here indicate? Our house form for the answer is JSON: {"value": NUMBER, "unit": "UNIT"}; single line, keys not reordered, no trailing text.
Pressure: {"value": 140, "unit": "psi"}
